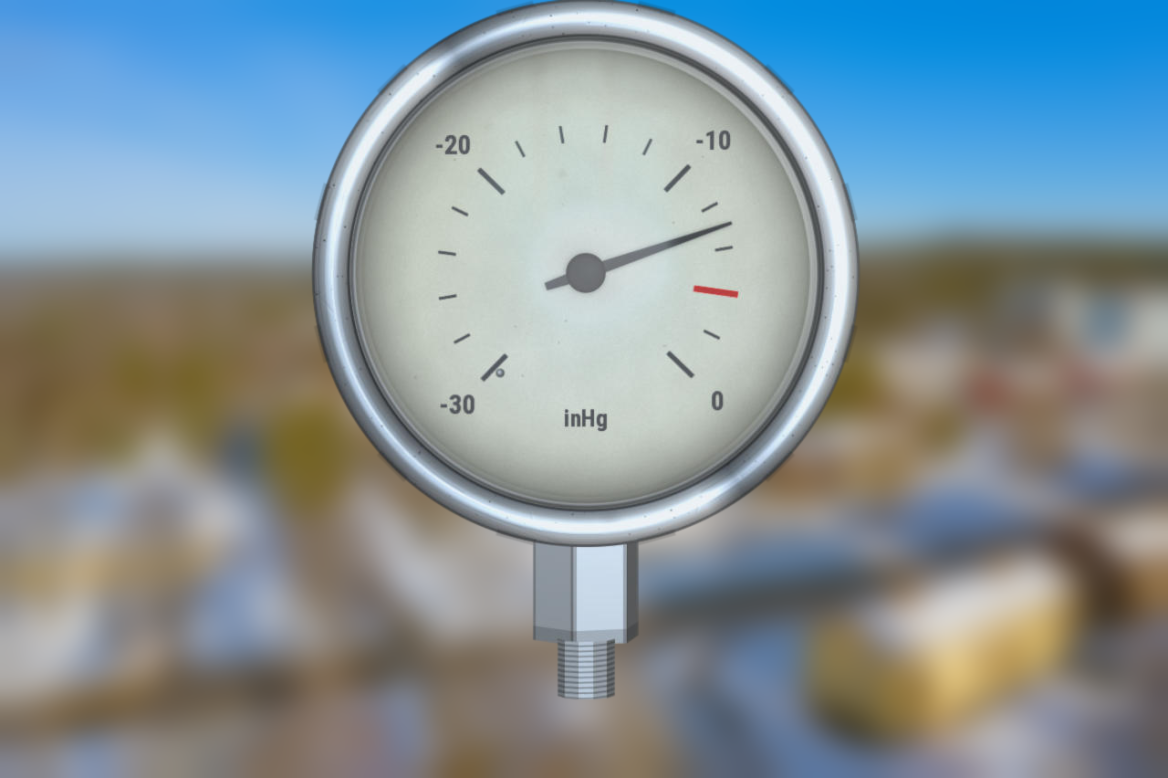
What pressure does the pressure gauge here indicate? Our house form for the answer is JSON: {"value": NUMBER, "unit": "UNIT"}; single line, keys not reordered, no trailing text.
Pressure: {"value": -7, "unit": "inHg"}
